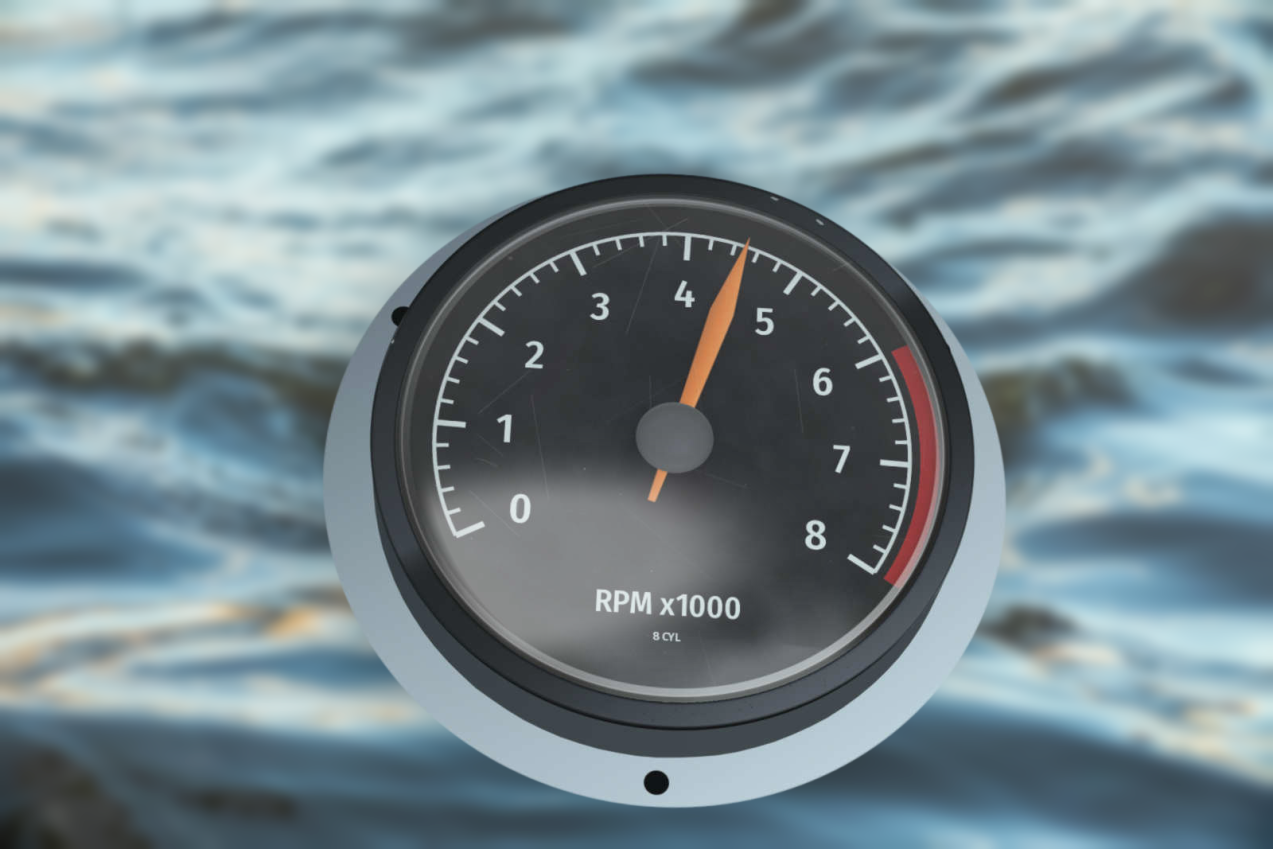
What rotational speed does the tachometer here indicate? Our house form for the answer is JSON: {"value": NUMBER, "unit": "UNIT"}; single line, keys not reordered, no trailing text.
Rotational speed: {"value": 4500, "unit": "rpm"}
